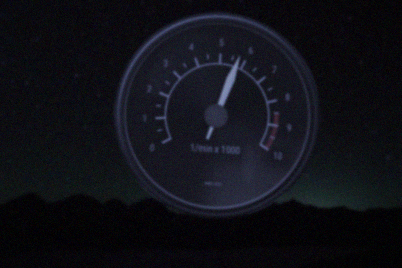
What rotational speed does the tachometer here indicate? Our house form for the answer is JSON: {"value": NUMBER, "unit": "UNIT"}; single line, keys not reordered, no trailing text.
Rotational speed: {"value": 5750, "unit": "rpm"}
